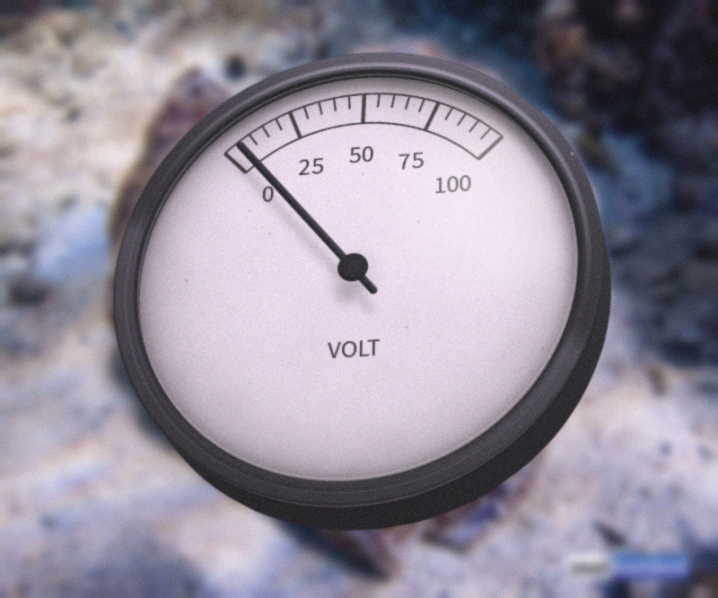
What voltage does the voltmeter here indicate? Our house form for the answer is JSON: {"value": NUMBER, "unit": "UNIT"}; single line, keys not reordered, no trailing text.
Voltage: {"value": 5, "unit": "V"}
